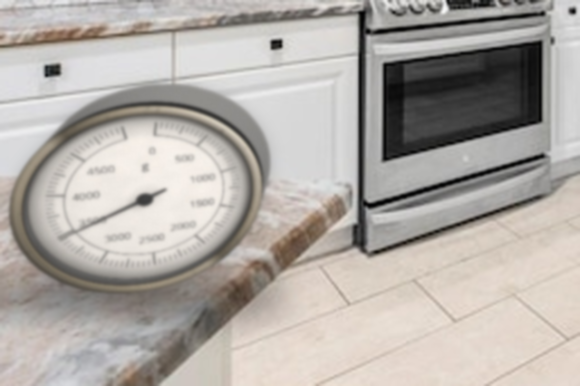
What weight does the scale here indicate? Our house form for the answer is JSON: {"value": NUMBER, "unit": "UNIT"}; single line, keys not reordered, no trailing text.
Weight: {"value": 3500, "unit": "g"}
